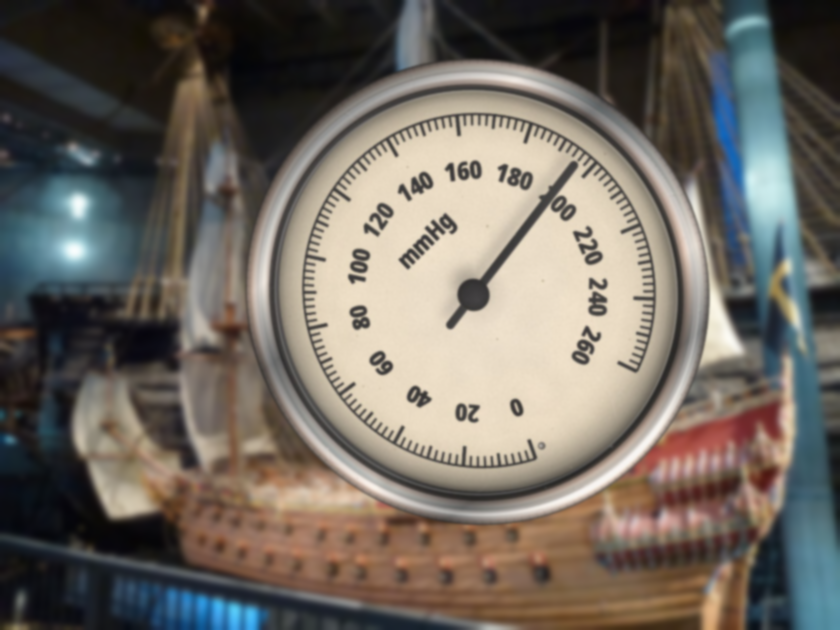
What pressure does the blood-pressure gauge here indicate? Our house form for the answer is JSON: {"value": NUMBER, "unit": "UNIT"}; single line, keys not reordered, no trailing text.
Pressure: {"value": 196, "unit": "mmHg"}
